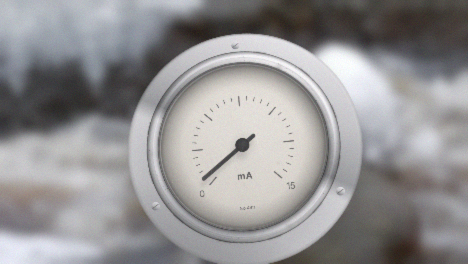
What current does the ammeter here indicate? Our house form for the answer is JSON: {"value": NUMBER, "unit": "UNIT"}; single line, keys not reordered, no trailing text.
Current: {"value": 0.5, "unit": "mA"}
